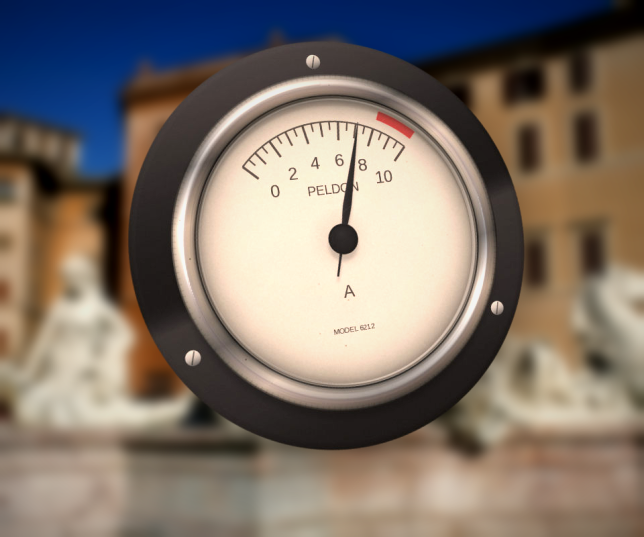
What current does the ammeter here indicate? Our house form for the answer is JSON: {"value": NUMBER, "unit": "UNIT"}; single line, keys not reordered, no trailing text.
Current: {"value": 7, "unit": "A"}
